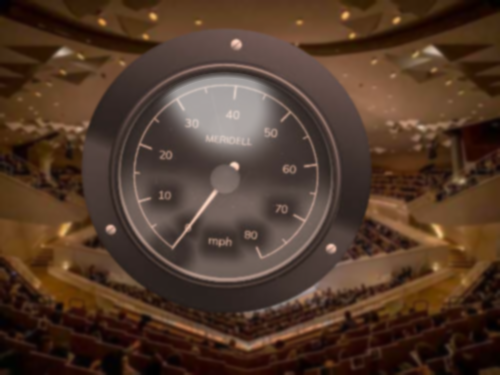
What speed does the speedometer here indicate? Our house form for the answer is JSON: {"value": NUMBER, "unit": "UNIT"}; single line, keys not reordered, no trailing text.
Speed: {"value": 0, "unit": "mph"}
